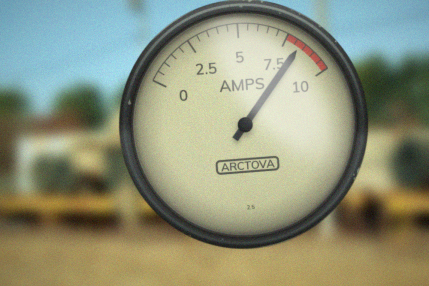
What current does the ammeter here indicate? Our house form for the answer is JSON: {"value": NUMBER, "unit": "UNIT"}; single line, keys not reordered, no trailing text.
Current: {"value": 8.25, "unit": "A"}
